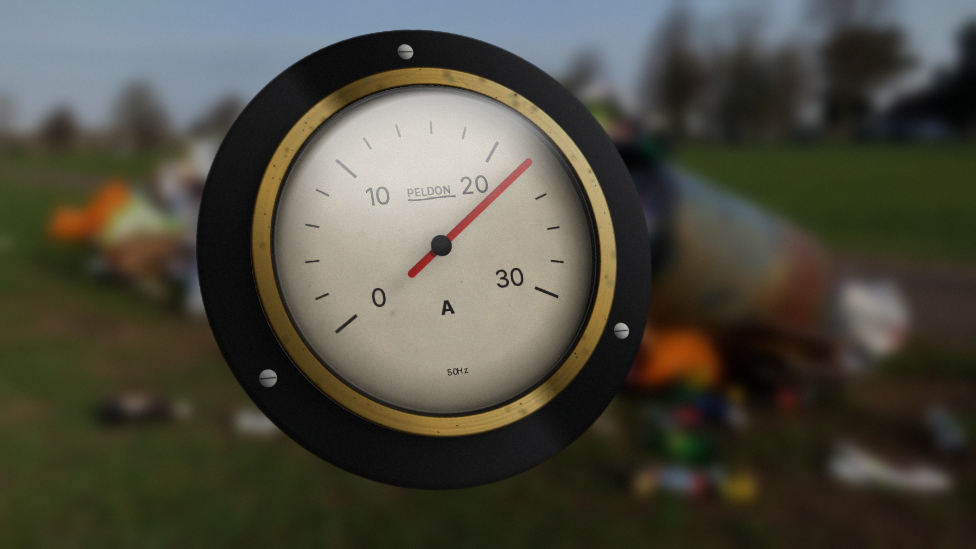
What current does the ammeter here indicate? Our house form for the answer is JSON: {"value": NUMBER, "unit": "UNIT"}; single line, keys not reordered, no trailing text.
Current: {"value": 22, "unit": "A"}
